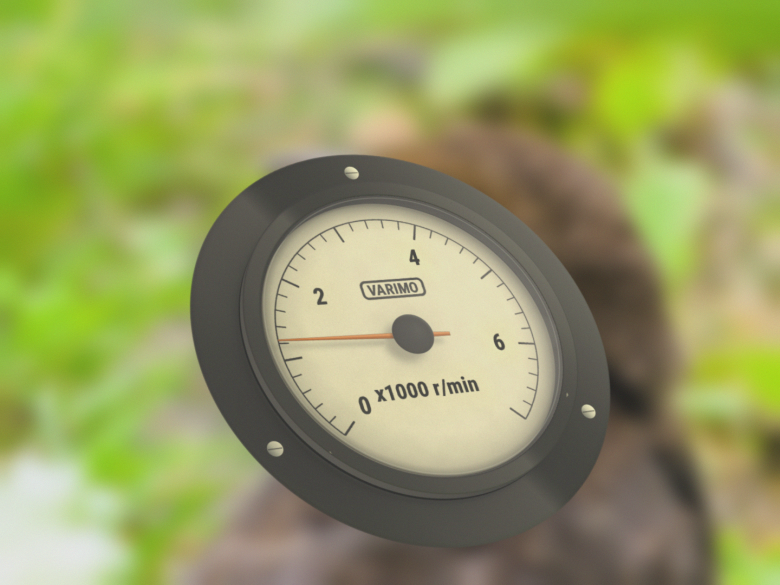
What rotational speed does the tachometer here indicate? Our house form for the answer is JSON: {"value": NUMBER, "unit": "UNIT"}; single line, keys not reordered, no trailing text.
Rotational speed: {"value": 1200, "unit": "rpm"}
